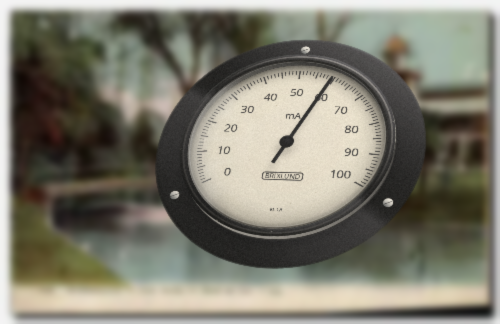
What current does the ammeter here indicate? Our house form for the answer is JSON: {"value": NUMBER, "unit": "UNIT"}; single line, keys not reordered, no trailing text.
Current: {"value": 60, "unit": "mA"}
